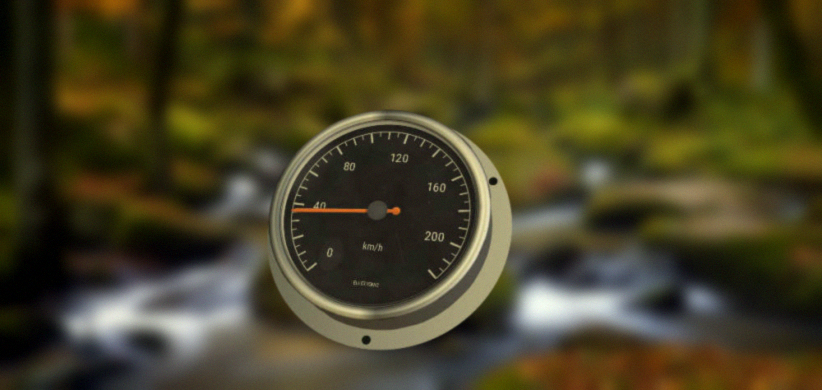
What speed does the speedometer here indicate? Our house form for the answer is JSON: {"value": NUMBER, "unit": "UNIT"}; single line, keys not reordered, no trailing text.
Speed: {"value": 35, "unit": "km/h"}
